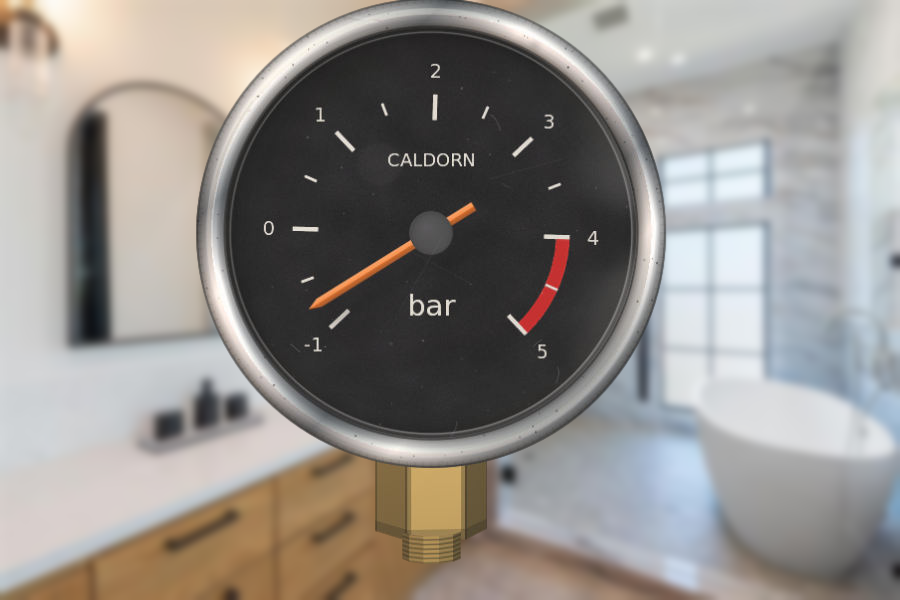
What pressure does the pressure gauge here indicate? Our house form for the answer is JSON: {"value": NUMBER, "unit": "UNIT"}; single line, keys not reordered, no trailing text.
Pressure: {"value": -0.75, "unit": "bar"}
